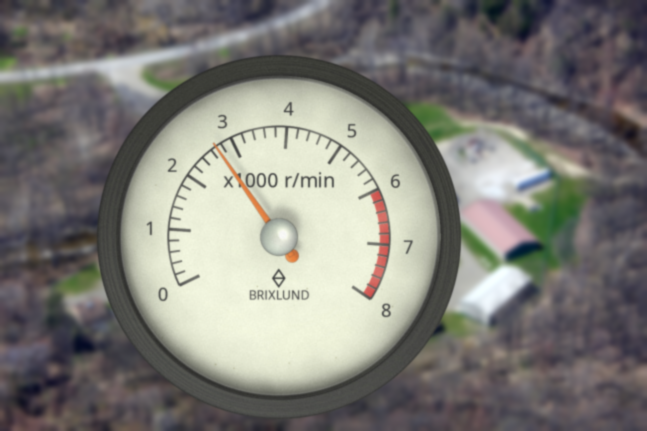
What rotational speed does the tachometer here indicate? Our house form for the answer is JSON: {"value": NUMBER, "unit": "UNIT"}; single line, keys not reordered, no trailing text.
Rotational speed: {"value": 2700, "unit": "rpm"}
